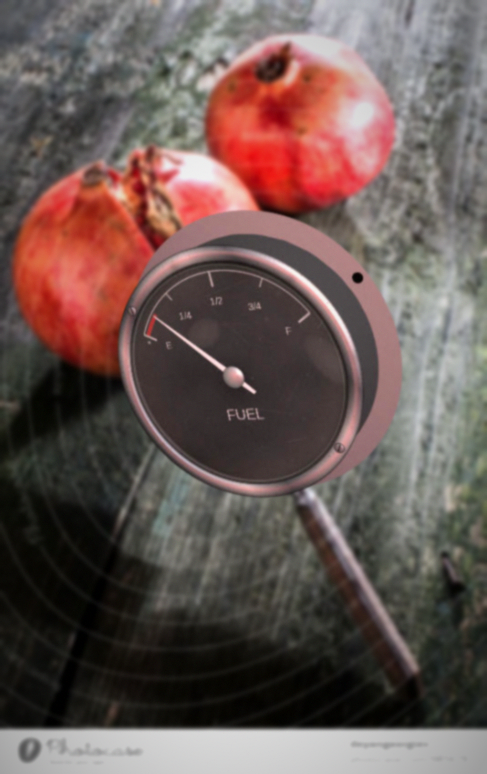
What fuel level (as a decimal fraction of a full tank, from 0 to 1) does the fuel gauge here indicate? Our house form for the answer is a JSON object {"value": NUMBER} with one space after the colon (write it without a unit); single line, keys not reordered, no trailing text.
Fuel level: {"value": 0.125}
